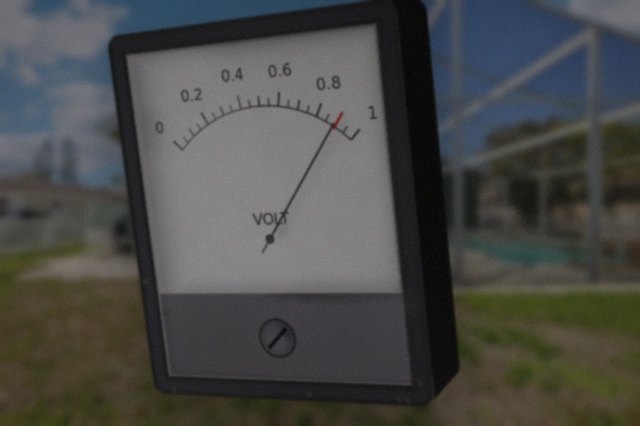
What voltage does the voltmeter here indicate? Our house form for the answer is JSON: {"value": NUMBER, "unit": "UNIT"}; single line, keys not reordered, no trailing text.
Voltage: {"value": 0.9, "unit": "V"}
